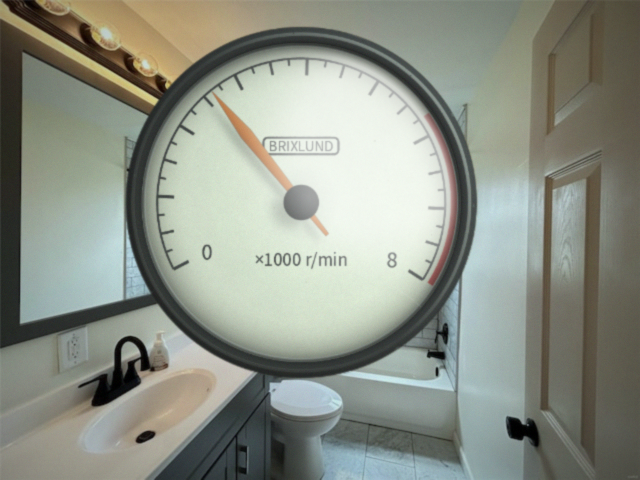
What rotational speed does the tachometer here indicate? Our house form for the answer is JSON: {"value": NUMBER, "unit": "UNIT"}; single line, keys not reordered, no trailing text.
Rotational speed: {"value": 2625, "unit": "rpm"}
